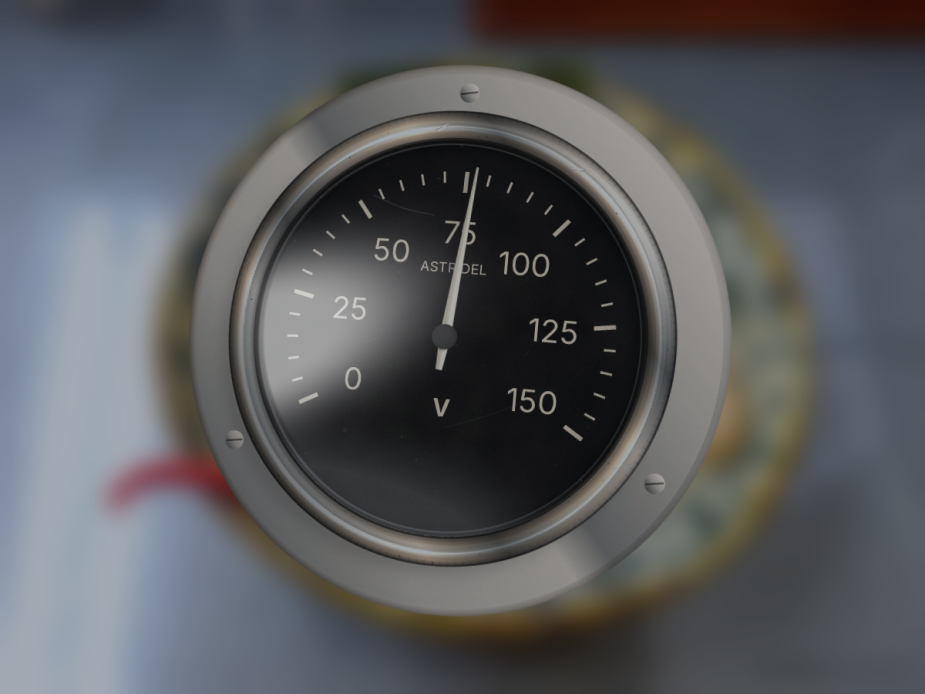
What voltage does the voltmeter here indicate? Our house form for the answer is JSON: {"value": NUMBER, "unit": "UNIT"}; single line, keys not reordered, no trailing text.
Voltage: {"value": 77.5, "unit": "V"}
